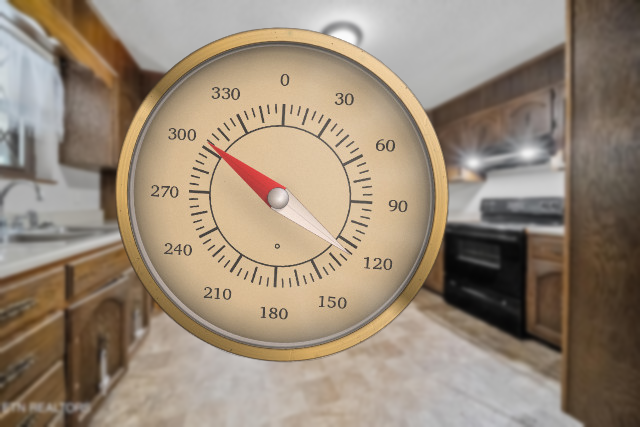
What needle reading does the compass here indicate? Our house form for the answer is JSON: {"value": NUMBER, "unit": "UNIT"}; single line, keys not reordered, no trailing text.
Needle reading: {"value": 305, "unit": "°"}
